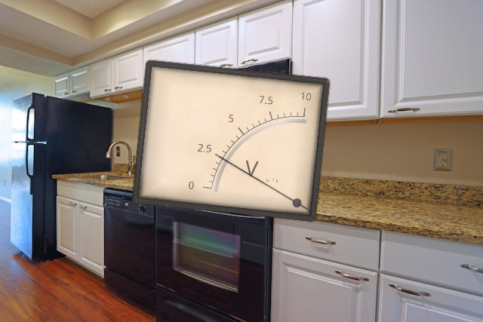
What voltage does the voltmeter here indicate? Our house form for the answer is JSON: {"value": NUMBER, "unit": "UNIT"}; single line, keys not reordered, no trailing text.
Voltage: {"value": 2.5, "unit": "V"}
